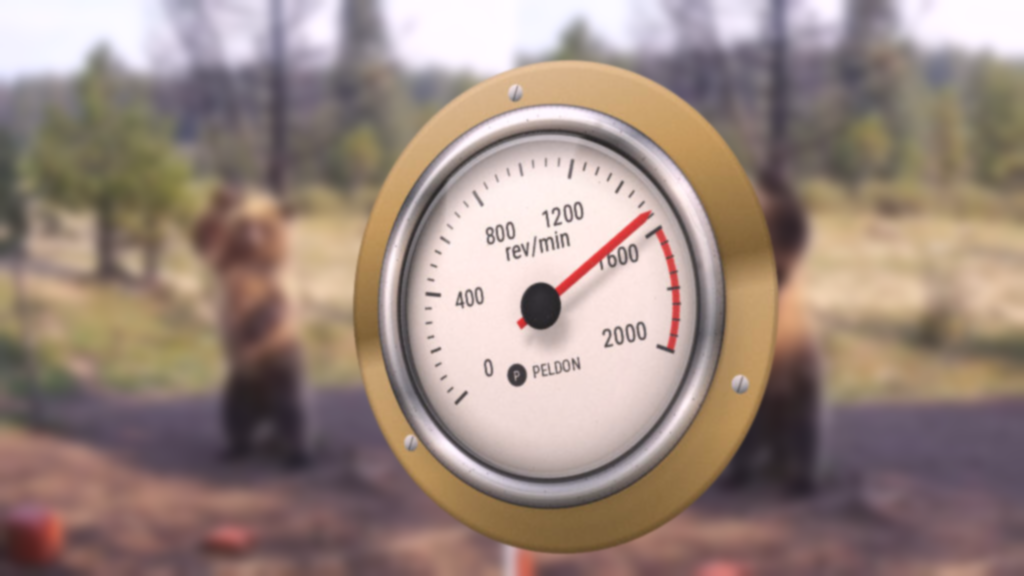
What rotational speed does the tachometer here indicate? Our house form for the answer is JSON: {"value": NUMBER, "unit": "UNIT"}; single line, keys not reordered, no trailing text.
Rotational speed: {"value": 1550, "unit": "rpm"}
